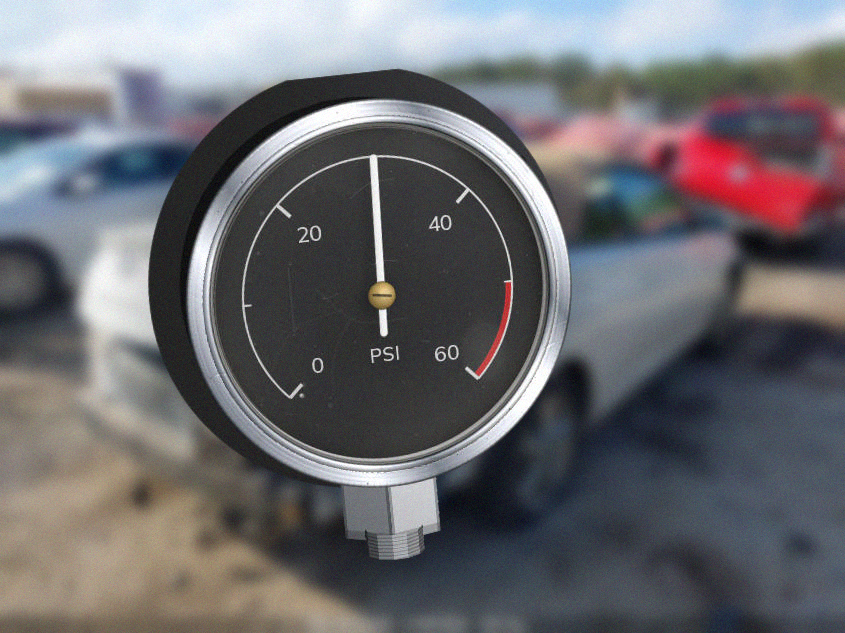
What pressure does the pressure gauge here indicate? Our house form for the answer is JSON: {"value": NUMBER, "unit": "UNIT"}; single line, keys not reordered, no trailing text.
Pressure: {"value": 30, "unit": "psi"}
